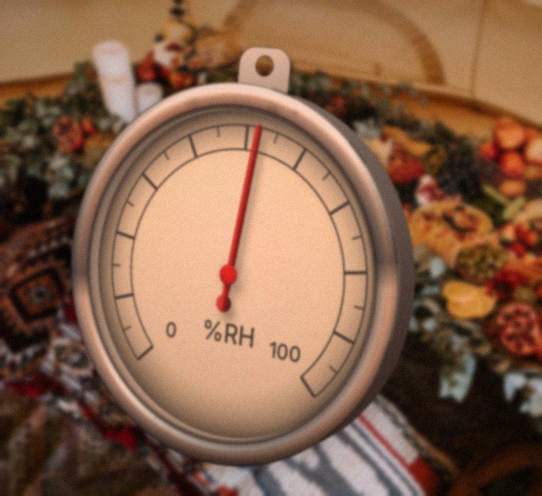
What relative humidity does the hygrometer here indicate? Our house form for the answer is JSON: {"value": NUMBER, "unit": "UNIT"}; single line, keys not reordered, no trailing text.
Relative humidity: {"value": 52.5, "unit": "%"}
